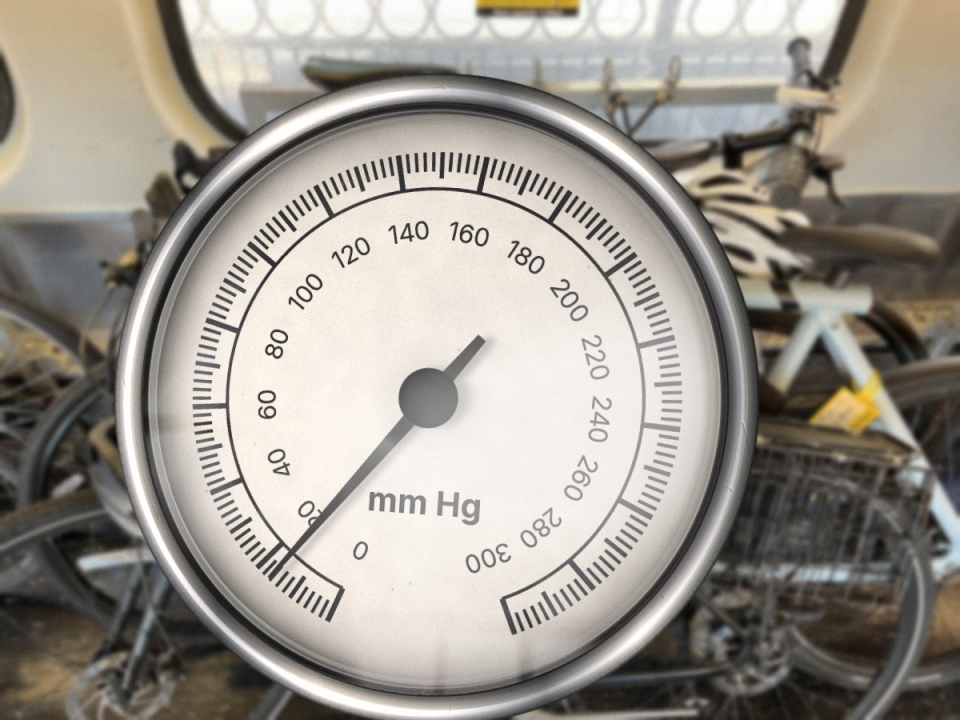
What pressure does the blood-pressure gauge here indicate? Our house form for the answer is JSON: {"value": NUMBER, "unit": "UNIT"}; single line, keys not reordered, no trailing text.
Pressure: {"value": 16, "unit": "mmHg"}
